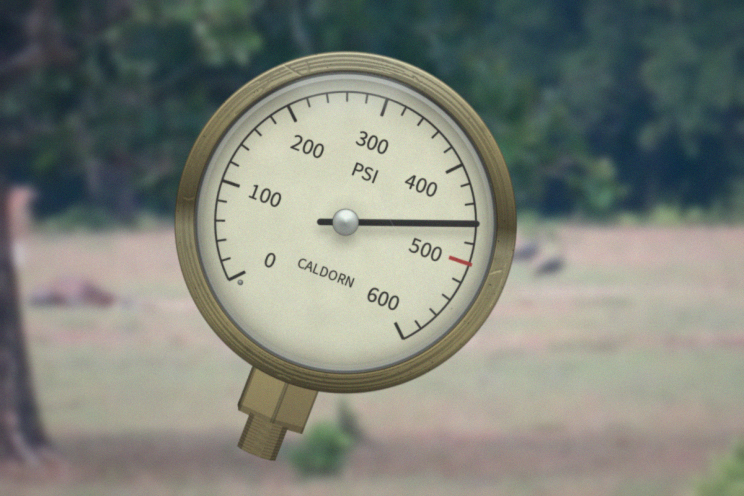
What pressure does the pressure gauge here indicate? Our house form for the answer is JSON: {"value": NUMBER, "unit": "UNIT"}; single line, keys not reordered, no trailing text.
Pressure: {"value": 460, "unit": "psi"}
